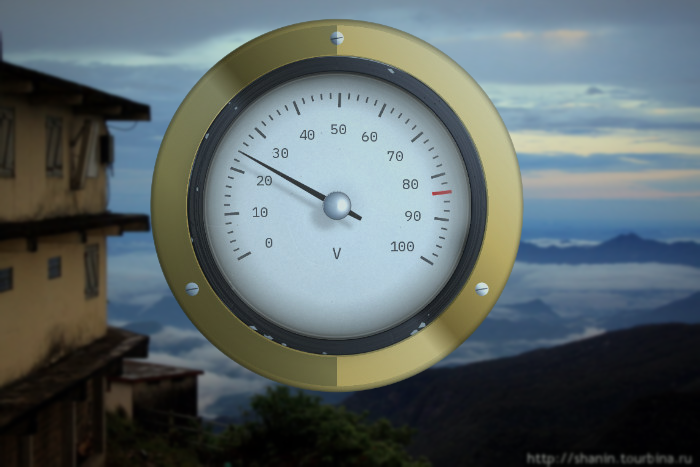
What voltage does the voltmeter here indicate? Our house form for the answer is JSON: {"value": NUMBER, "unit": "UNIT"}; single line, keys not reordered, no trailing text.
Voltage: {"value": 24, "unit": "V"}
